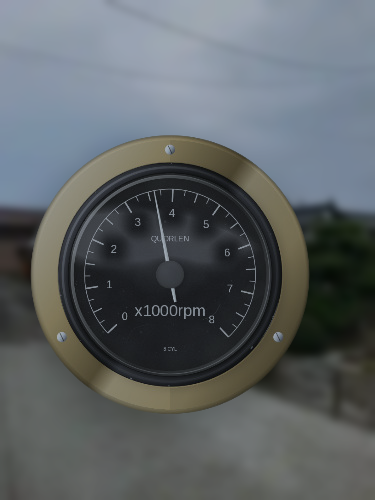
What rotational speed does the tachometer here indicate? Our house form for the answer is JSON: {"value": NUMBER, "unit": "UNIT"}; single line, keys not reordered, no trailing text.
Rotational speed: {"value": 3625, "unit": "rpm"}
